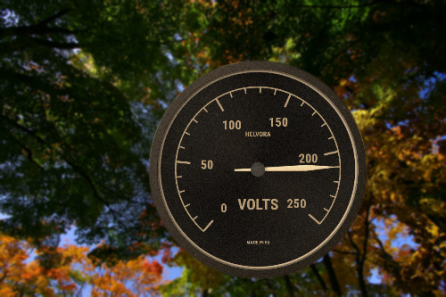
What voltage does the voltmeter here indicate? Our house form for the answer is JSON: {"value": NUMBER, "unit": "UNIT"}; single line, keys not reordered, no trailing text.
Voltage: {"value": 210, "unit": "V"}
